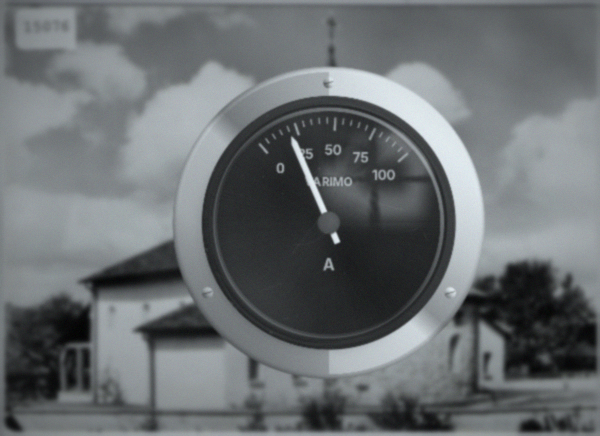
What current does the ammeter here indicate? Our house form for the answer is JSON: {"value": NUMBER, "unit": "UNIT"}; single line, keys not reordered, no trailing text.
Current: {"value": 20, "unit": "A"}
